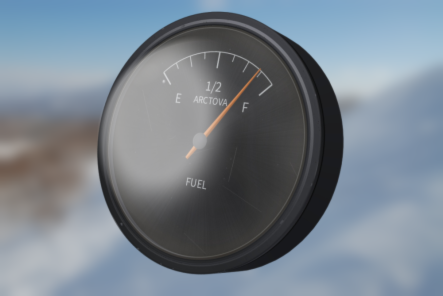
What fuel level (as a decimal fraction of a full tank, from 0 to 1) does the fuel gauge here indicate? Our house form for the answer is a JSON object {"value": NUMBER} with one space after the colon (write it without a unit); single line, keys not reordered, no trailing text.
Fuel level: {"value": 0.875}
